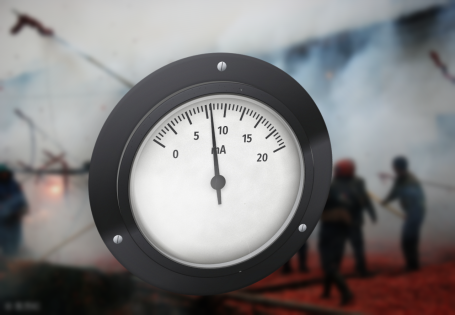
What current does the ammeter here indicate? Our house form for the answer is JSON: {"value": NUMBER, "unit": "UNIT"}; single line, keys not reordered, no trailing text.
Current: {"value": 8, "unit": "mA"}
